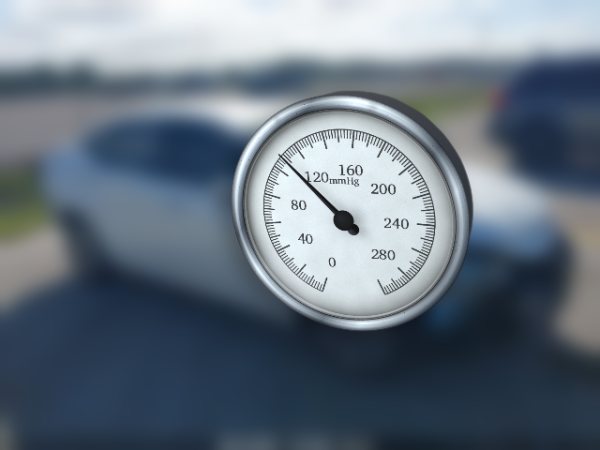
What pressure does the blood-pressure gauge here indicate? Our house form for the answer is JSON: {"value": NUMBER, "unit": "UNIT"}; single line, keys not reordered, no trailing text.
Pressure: {"value": 110, "unit": "mmHg"}
